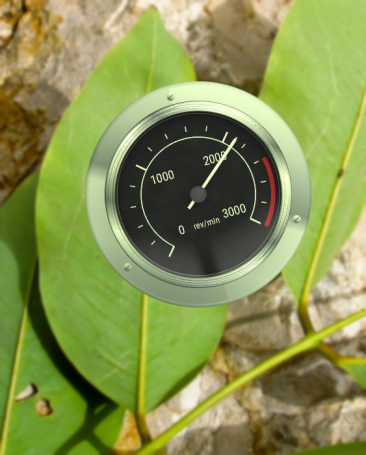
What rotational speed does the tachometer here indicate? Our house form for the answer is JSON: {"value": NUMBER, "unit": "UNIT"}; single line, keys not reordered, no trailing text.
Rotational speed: {"value": 2100, "unit": "rpm"}
